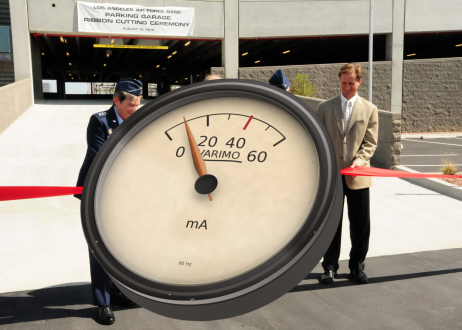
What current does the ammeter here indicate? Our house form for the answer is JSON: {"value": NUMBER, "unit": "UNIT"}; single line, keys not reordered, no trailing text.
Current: {"value": 10, "unit": "mA"}
